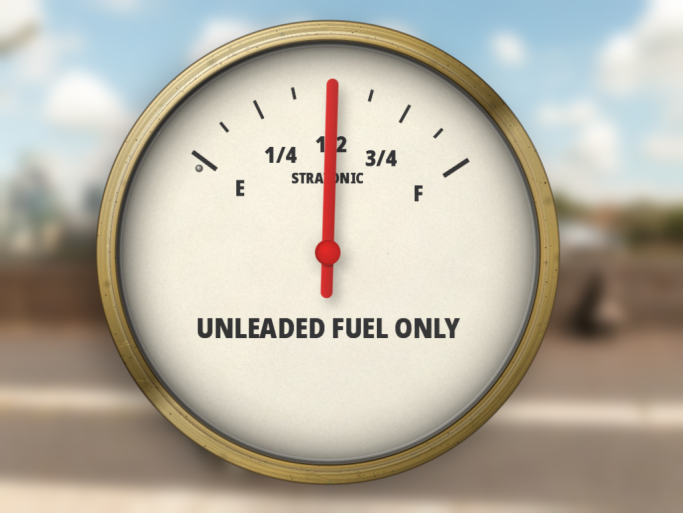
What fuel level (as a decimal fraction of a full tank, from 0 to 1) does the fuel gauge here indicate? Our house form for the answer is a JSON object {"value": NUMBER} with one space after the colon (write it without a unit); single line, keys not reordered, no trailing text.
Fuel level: {"value": 0.5}
